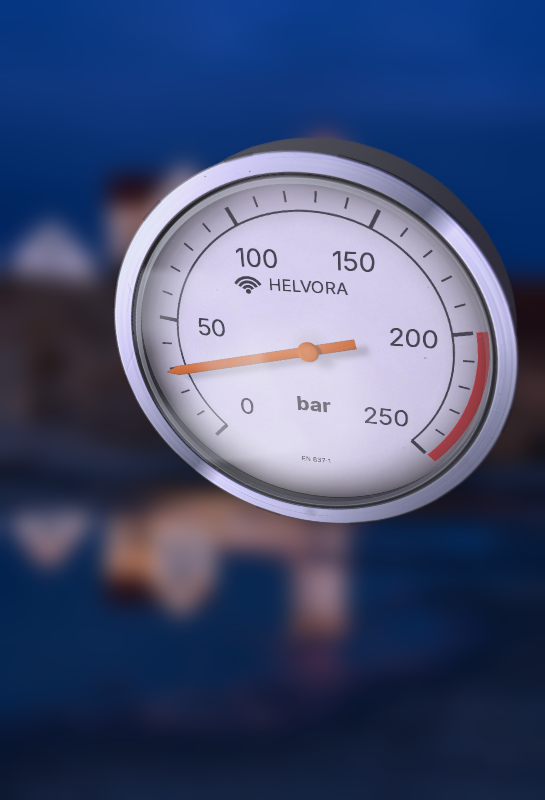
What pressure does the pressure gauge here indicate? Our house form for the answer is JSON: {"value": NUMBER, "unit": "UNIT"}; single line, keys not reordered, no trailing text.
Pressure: {"value": 30, "unit": "bar"}
